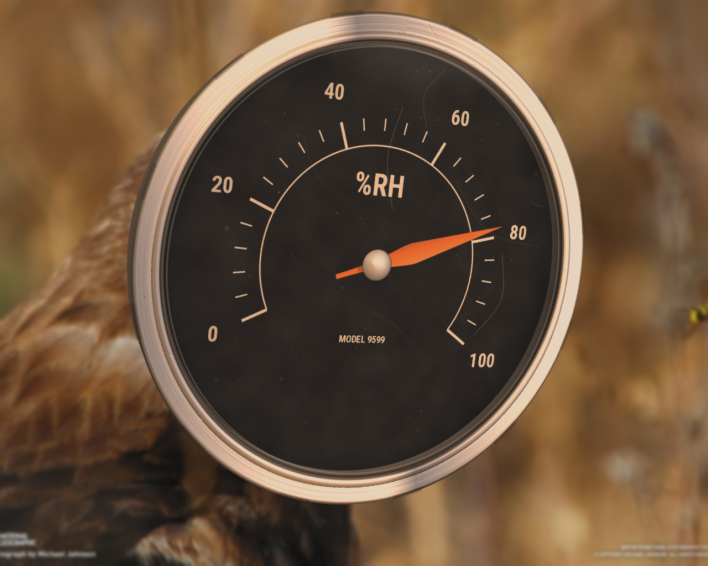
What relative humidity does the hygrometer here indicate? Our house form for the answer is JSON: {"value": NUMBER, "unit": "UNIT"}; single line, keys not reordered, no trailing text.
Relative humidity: {"value": 78, "unit": "%"}
